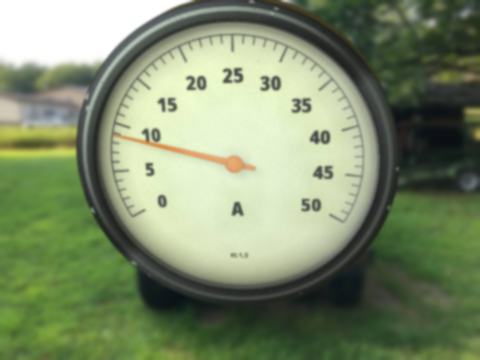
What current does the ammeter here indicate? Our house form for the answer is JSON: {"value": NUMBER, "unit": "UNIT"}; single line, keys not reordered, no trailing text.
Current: {"value": 9, "unit": "A"}
